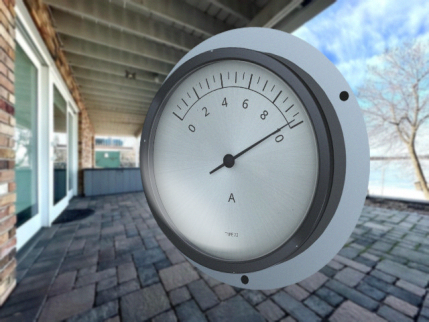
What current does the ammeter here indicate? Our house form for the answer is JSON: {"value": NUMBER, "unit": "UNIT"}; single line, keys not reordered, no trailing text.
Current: {"value": 9.75, "unit": "A"}
